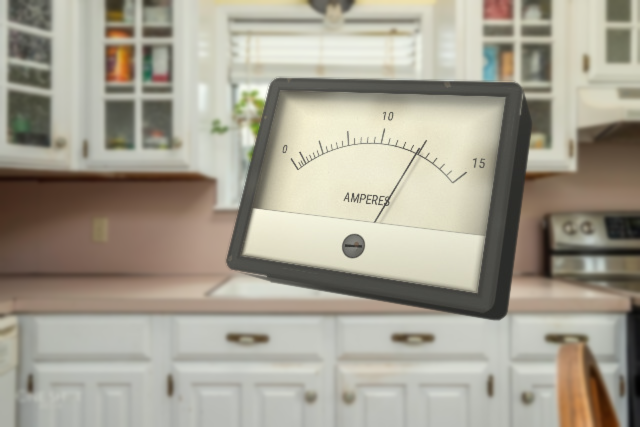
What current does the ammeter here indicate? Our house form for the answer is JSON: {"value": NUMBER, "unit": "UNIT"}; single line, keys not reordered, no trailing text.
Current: {"value": 12.5, "unit": "A"}
